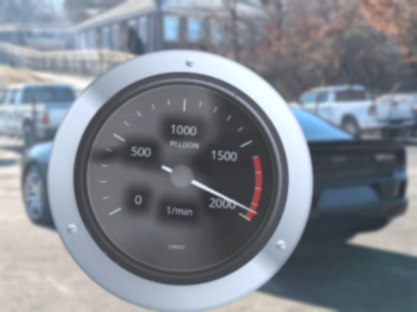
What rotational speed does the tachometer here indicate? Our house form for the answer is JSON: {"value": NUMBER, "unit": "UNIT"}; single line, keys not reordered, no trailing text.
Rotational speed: {"value": 1950, "unit": "rpm"}
